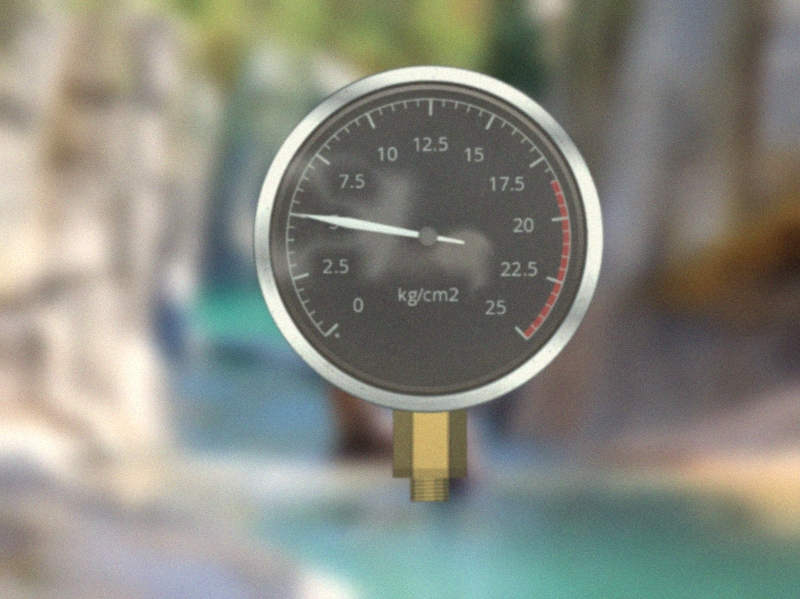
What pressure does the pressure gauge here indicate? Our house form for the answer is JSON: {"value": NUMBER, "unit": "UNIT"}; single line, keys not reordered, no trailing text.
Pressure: {"value": 5, "unit": "kg/cm²"}
